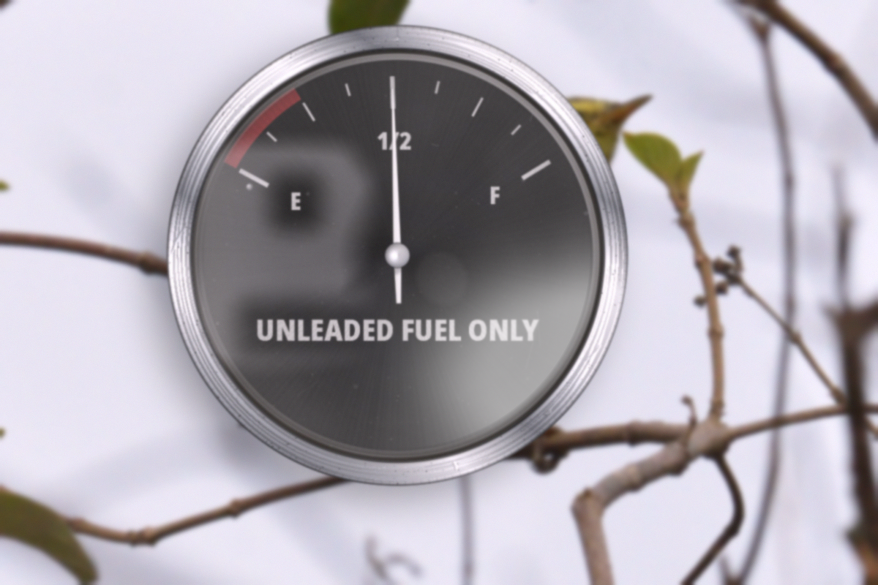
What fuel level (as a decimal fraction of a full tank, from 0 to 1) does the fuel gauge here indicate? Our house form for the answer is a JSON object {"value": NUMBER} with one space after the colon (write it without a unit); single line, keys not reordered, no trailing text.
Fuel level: {"value": 0.5}
